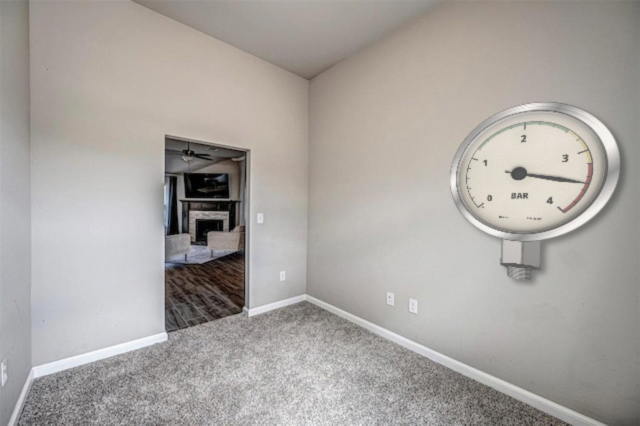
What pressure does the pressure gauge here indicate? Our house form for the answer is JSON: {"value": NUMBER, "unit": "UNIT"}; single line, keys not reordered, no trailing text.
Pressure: {"value": 3.5, "unit": "bar"}
